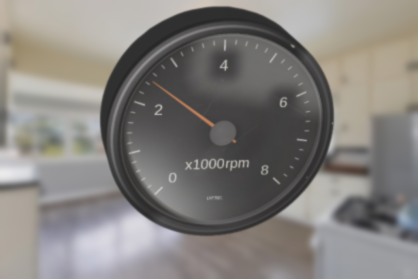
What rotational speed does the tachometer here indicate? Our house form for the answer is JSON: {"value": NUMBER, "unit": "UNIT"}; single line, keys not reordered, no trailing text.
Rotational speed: {"value": 2500, "unit": "rpm"}
